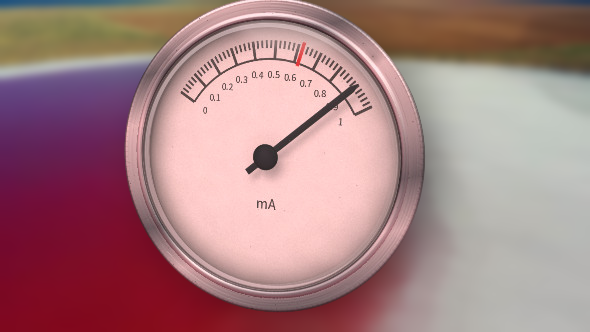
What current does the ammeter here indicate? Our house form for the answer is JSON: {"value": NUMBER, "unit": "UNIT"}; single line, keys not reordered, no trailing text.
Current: {"value": 0.9, "unit": "mA"}
